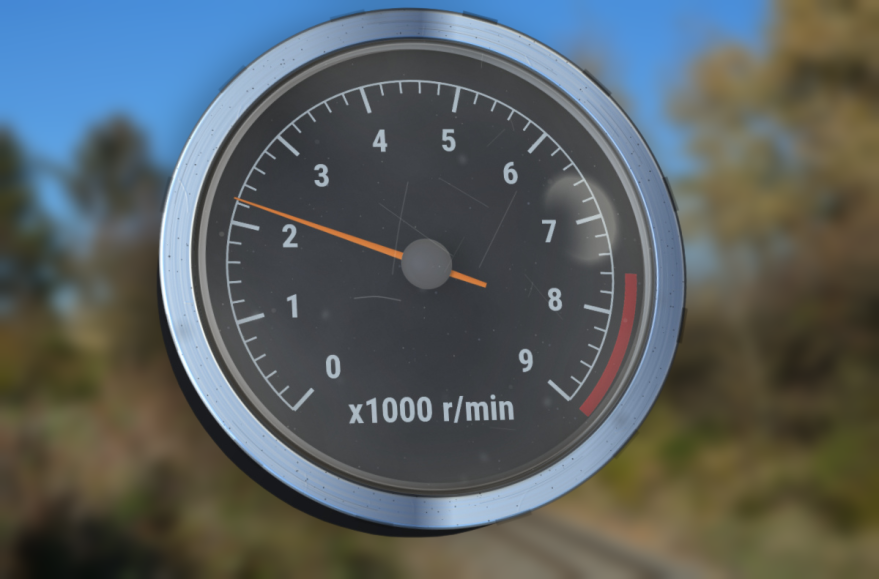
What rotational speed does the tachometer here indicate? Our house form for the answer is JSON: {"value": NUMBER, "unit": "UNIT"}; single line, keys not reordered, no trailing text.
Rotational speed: {"value": 2200, "unit": "rpm"}
